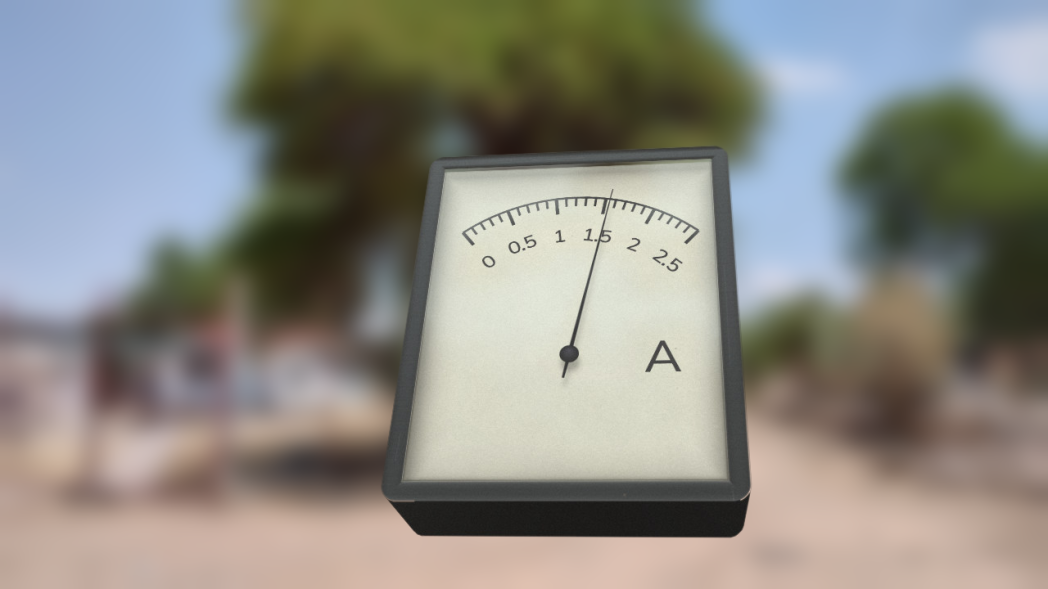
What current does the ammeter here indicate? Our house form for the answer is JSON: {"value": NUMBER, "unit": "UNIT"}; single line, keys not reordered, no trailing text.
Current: {"value": 1.55, "unit": "A"}
